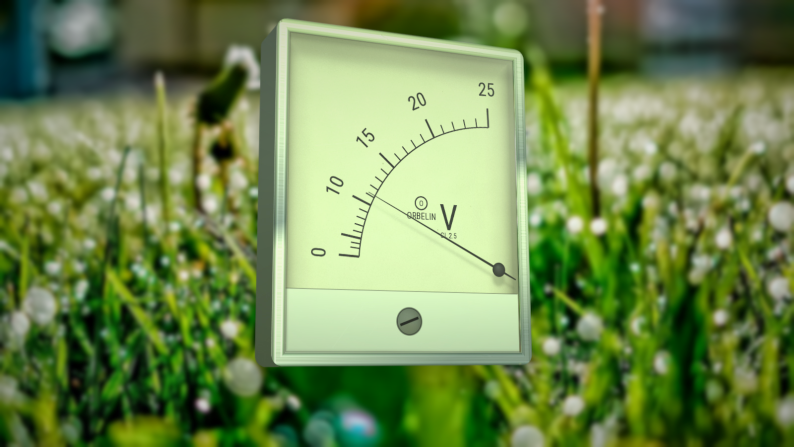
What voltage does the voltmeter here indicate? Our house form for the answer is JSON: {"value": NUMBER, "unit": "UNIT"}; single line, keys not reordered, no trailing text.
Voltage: {"value": 11, "unit": "V"}
